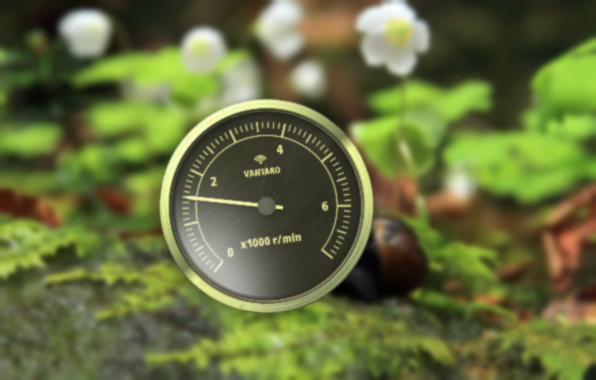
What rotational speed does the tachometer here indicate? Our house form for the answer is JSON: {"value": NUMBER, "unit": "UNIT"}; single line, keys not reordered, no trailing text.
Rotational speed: {"value": 1500, "unit": "rpm"}
